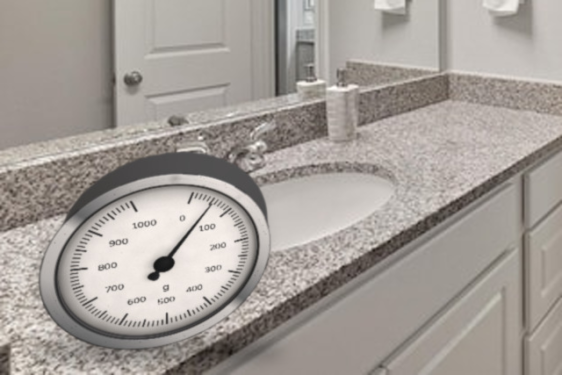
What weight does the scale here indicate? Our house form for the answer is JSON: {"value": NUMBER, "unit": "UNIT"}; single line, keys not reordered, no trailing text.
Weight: {"value": 50, "unit": "g"}
